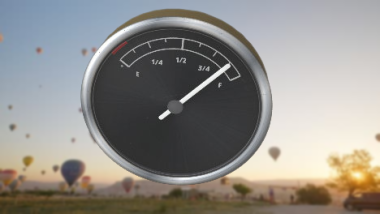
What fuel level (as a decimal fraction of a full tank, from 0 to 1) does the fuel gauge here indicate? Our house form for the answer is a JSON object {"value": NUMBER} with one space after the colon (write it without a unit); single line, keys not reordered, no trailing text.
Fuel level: {"value": 0.875}
